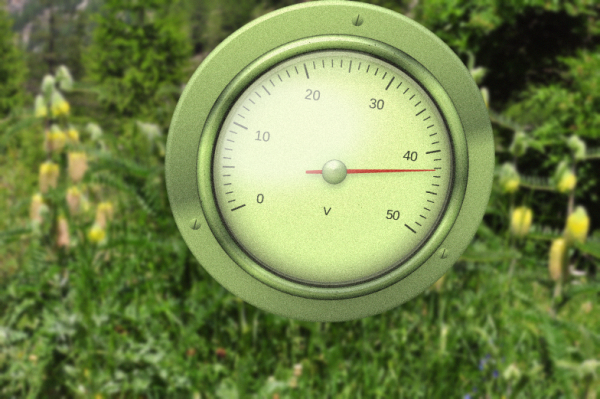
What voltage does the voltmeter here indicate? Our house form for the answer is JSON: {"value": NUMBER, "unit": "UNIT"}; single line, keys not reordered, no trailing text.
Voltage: {"value": 42, "unit": "V"}
